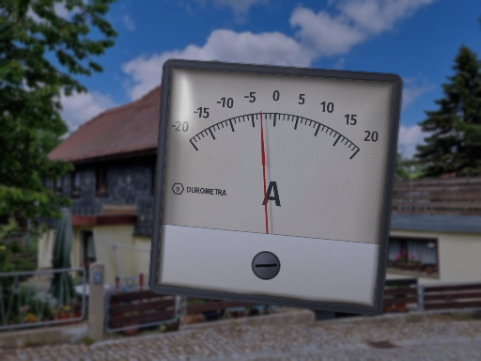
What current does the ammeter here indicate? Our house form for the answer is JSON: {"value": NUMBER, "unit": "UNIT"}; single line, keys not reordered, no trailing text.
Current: {"value": -3, "unit": "A"}
